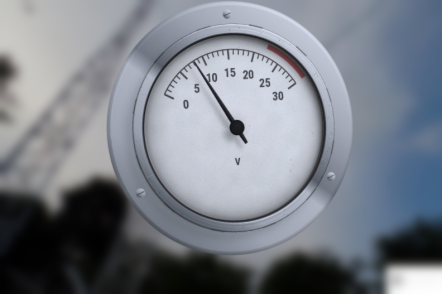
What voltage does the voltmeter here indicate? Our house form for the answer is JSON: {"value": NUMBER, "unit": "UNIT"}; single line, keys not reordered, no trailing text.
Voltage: {"value": 8, "unit": "V"}
